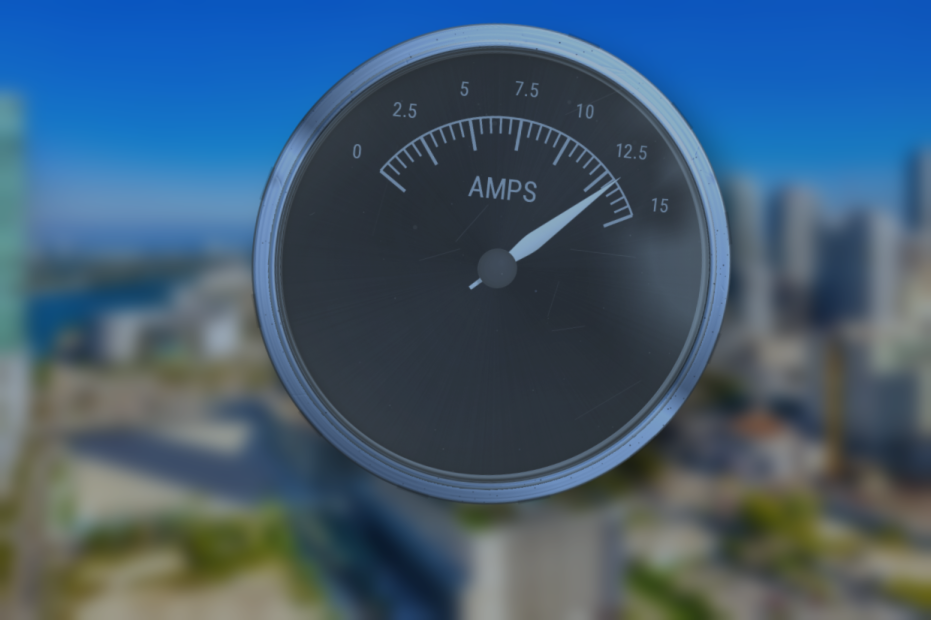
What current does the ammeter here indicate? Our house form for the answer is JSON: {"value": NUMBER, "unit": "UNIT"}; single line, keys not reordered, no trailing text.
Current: {"value": 13, "unit": "A"}
